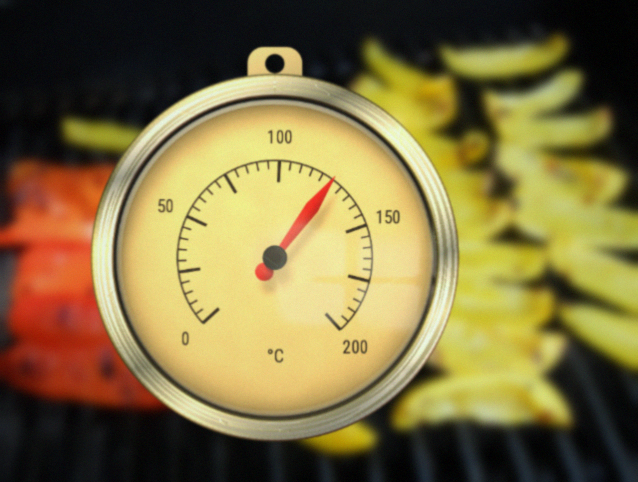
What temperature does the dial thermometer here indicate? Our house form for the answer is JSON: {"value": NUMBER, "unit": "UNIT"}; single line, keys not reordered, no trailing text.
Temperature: {"value": 125, "unit": "°C"}
